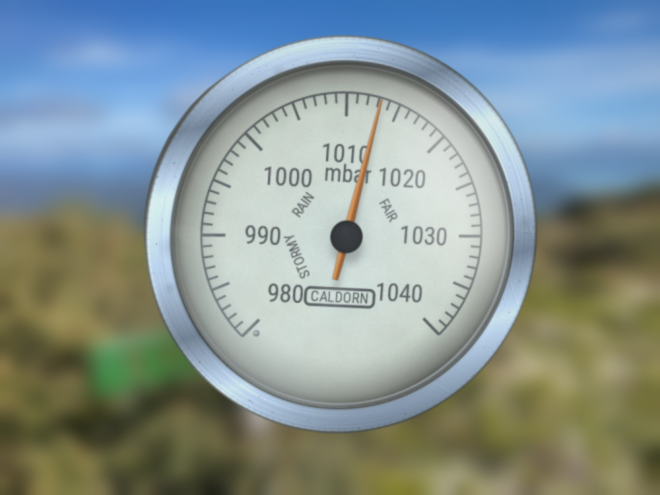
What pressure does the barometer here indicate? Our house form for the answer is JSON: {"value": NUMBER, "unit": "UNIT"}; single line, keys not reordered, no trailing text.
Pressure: {"value": 1013, "unit": "mbar"}
